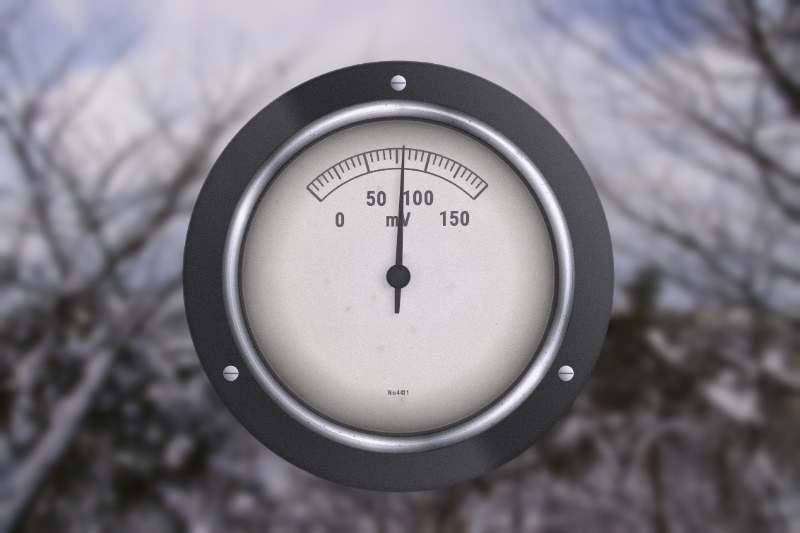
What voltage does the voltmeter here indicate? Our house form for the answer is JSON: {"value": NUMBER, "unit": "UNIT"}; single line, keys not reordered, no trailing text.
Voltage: {"value": 80, "unit": "mV"}
